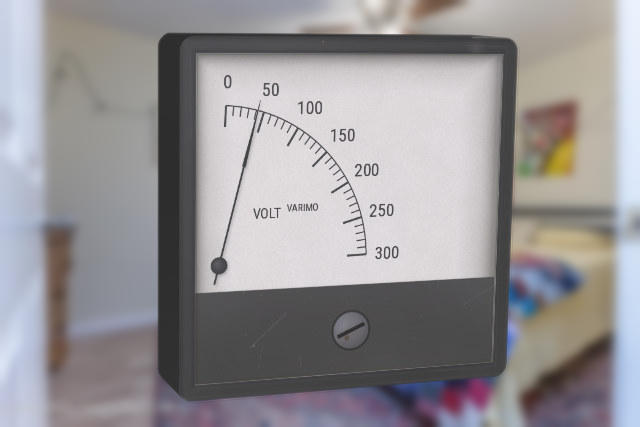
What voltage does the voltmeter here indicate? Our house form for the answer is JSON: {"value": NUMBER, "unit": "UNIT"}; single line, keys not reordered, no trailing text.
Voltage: {"value": 40, "unit": "V"}
